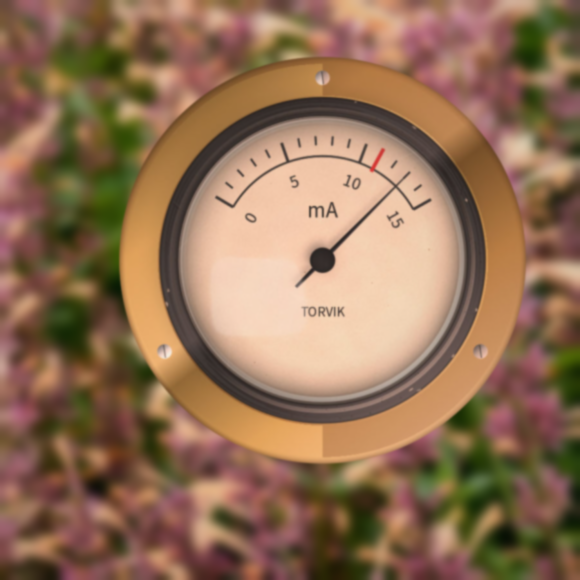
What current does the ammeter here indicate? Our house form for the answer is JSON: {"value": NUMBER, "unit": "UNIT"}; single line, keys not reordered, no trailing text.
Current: {"value": 13, "unit": "mA"}
